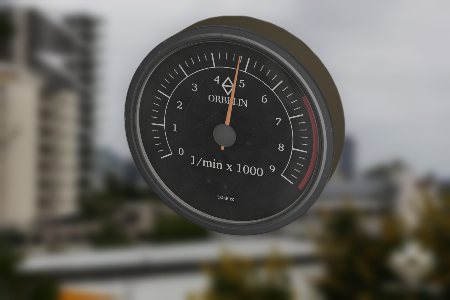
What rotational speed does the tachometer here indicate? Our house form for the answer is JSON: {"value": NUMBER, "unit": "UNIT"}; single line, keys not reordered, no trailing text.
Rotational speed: {"value": 4800, "unit": "rpm"}
